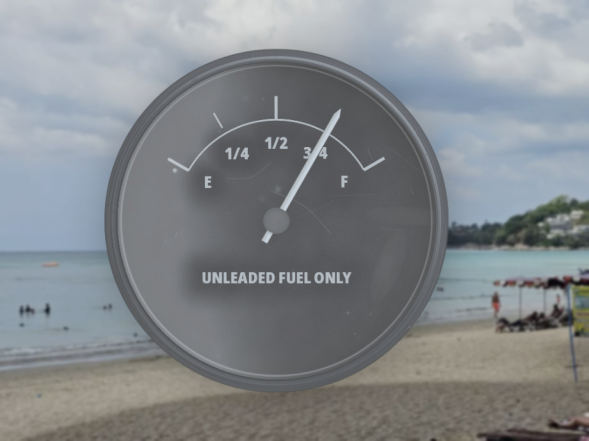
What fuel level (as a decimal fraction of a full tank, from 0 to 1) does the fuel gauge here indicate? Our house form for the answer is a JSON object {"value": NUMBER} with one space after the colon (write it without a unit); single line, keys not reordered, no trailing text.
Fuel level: {"value": 0.75}
